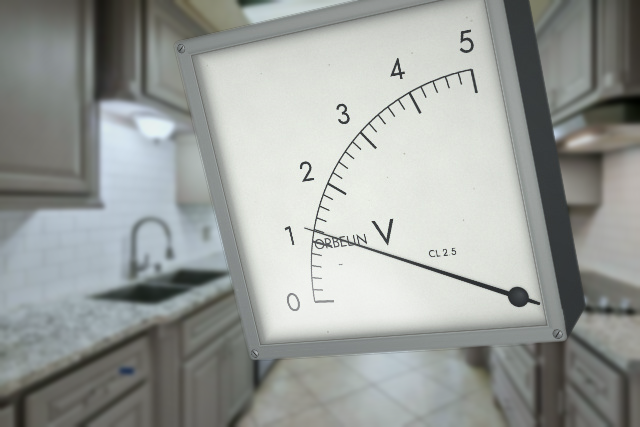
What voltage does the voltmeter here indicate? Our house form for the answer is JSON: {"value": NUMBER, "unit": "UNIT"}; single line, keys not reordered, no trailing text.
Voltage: {"value": 1.2, "unit": "V"}
